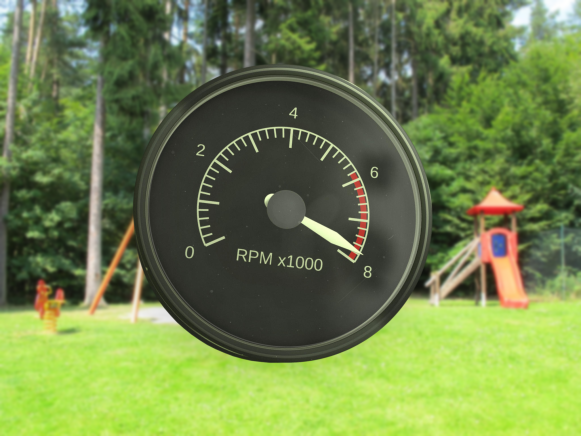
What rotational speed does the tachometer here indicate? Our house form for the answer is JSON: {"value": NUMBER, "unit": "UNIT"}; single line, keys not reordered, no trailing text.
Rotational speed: {"value": 7800, "unit": "rpm"}
